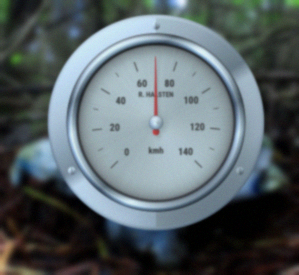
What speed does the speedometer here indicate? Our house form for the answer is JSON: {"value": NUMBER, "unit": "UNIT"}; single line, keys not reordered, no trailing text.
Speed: {"value": 70, "unit": "km/h"}
